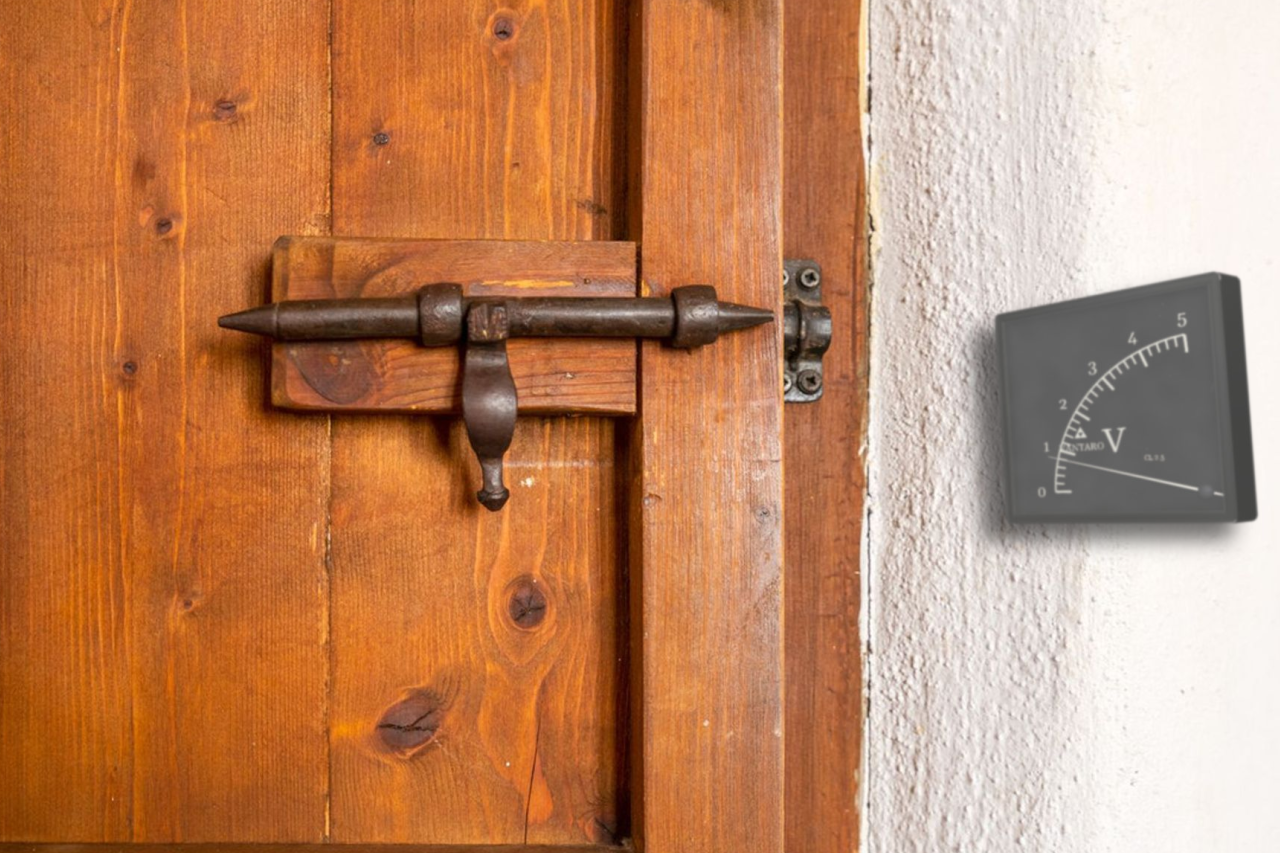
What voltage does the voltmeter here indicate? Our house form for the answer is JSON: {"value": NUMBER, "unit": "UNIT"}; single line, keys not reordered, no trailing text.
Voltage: {"value": 0.8, "unit": "V"}
